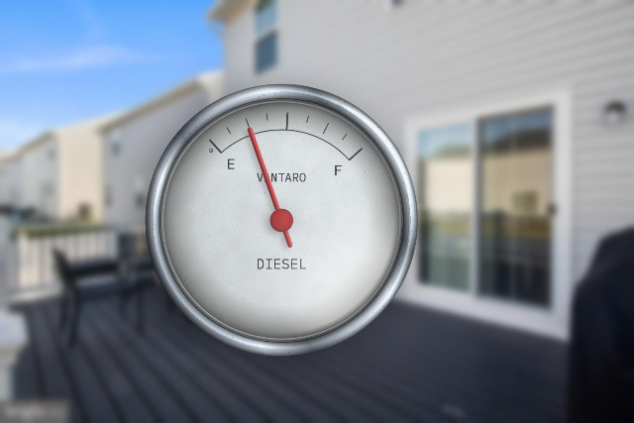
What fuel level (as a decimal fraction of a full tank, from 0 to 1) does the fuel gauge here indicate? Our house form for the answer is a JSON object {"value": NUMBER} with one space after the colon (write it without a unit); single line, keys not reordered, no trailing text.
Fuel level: {"value": 0.25}
